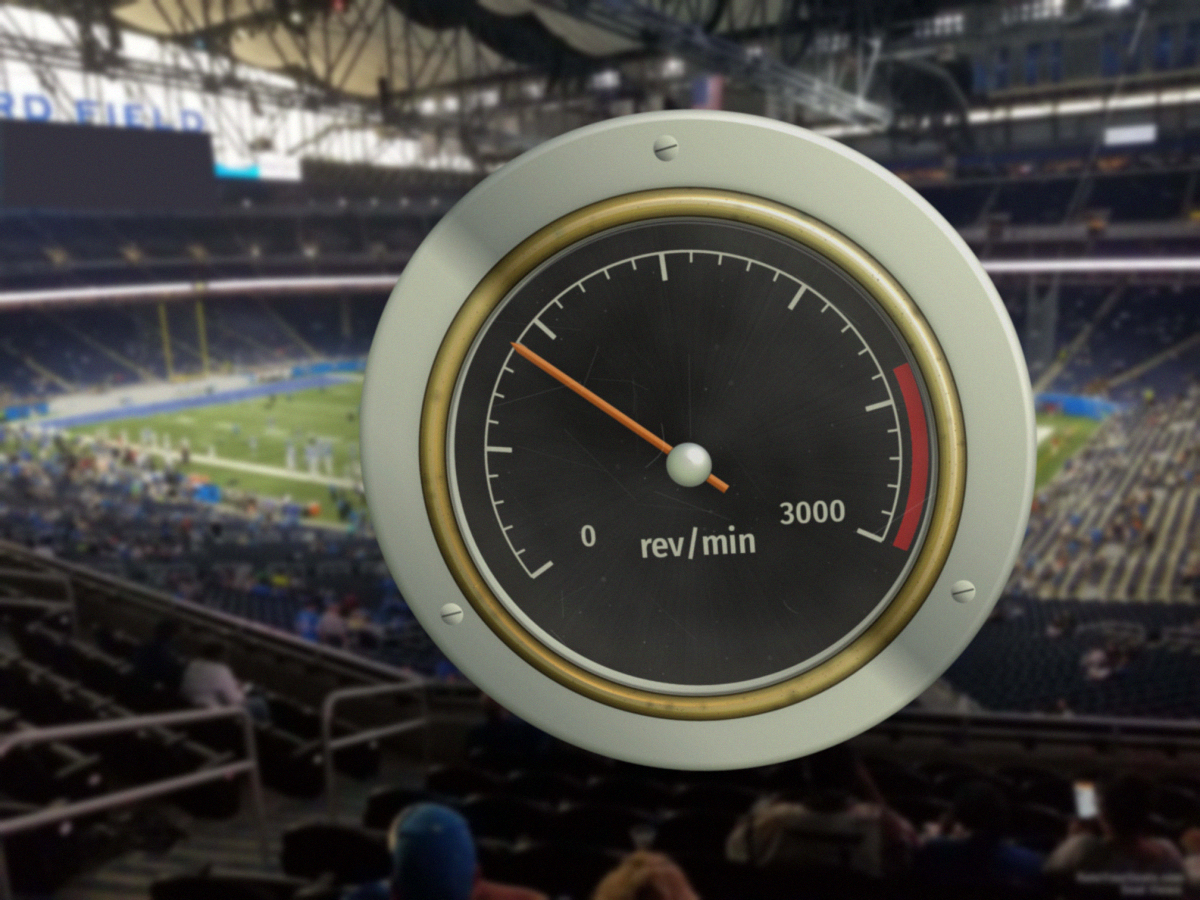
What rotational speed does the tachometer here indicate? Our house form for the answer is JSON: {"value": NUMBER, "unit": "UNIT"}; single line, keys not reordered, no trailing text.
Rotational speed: {"value": 900, "unit": "rpm"}
